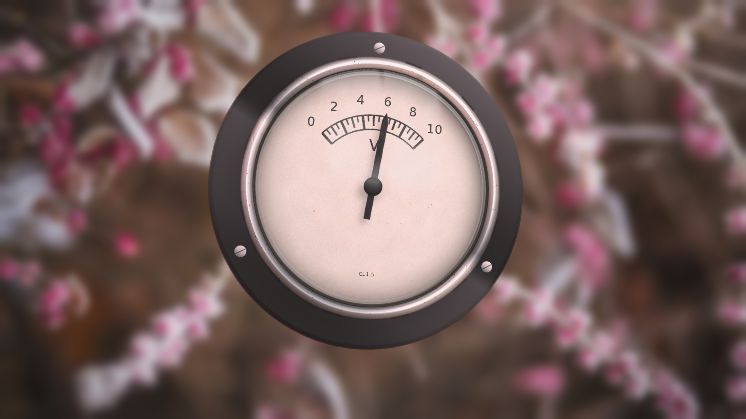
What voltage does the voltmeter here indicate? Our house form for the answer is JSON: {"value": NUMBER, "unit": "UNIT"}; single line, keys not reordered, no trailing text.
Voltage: {"value": 6, "unit": "V"}
